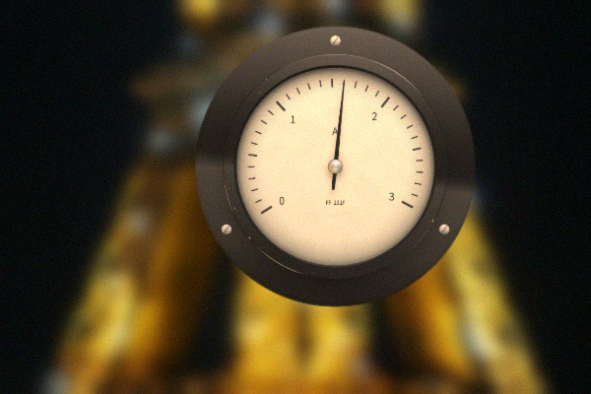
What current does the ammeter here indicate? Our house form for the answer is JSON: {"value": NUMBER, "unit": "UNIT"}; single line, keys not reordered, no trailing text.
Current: {"value": 1.6, "unit": "A"}
